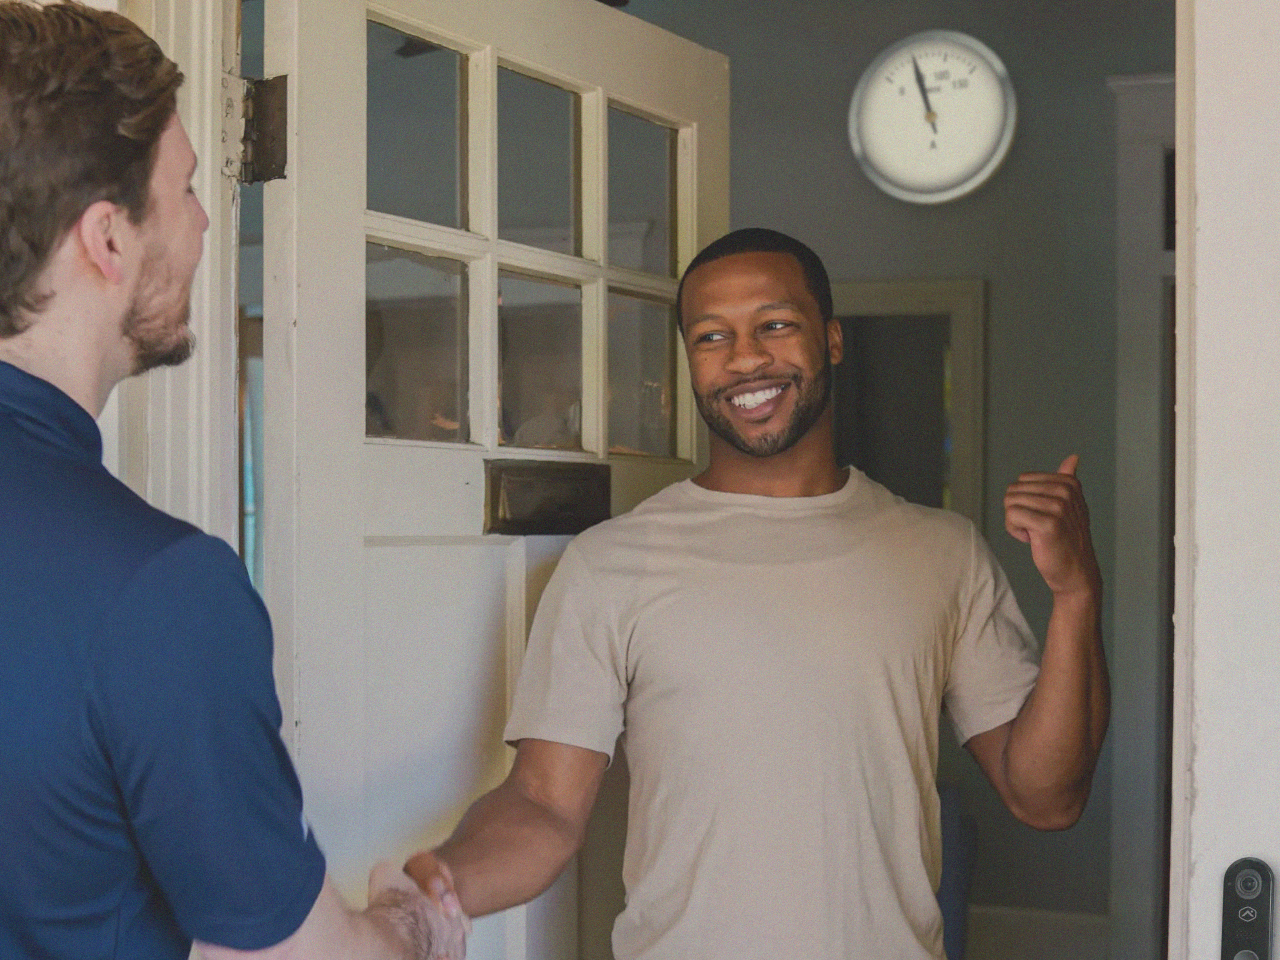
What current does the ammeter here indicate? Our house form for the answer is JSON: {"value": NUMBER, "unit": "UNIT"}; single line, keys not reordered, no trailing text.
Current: {"value": 50, "unit": "A"}
